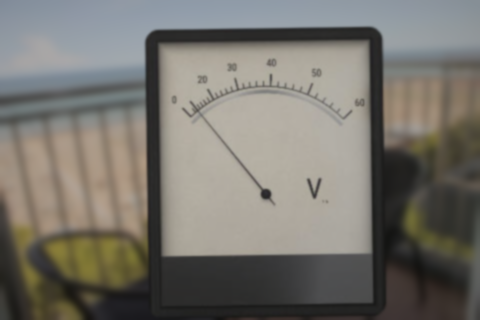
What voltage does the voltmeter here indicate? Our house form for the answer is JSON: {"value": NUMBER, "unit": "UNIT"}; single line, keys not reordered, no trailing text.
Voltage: {"value": 10, "unit": "V"}
